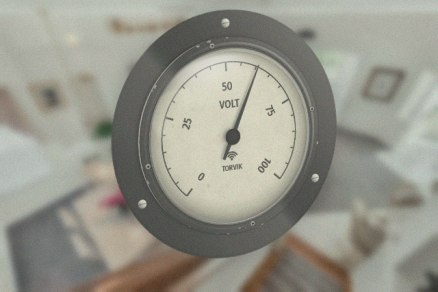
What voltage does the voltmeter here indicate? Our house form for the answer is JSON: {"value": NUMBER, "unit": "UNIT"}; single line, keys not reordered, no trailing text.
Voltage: {"value": 60, "unit": "V"}
